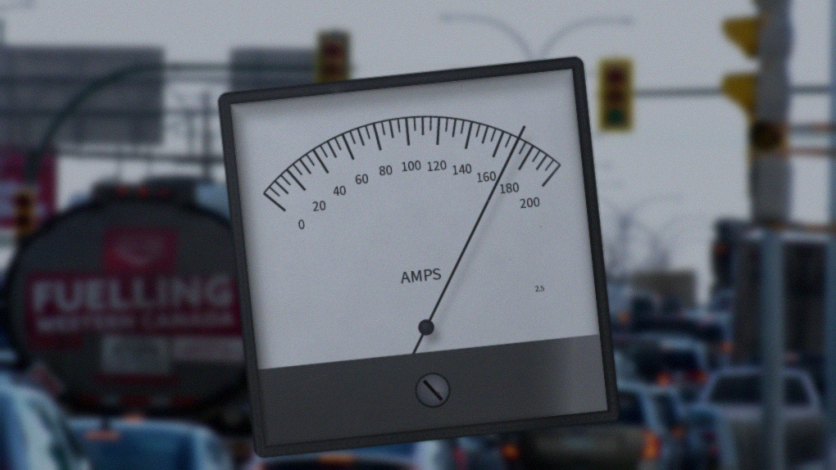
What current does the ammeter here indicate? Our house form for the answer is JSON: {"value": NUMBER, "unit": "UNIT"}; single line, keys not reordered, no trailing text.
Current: {"value": 170, "unit": "A"}
